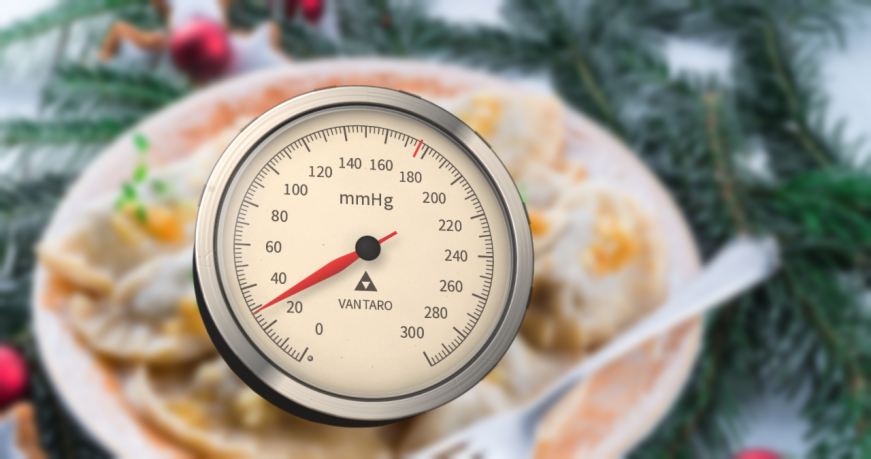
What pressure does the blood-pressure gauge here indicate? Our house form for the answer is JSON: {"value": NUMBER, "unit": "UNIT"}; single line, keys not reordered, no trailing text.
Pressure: {"value": 28, "unit": "mmHg"}
